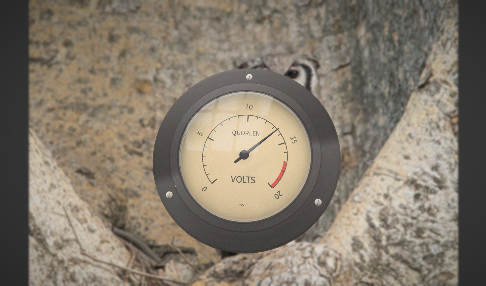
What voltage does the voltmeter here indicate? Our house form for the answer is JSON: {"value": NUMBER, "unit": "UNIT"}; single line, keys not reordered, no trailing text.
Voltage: {"value": 13.5, "unit": "V"}
